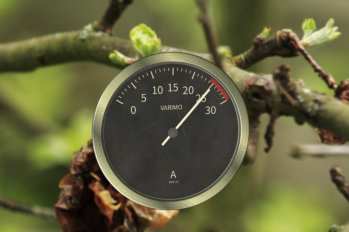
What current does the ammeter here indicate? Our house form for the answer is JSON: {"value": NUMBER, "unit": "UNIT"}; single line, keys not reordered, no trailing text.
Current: {"value": 25, "unit": "A"}
